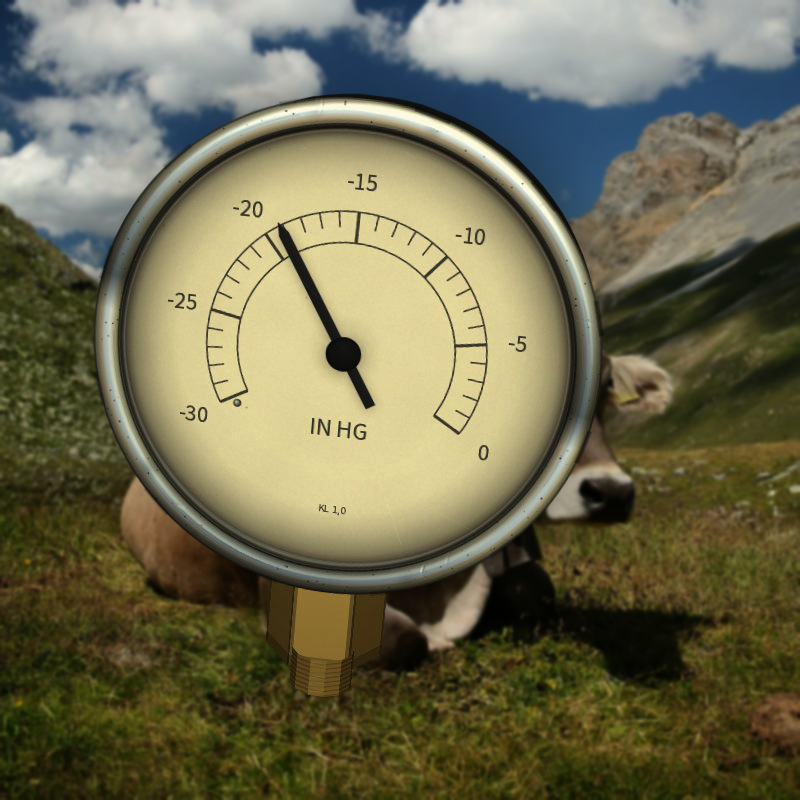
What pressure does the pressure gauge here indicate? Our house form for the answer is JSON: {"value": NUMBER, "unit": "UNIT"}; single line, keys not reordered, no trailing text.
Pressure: {"value": -19, "unit": "inHg"}
